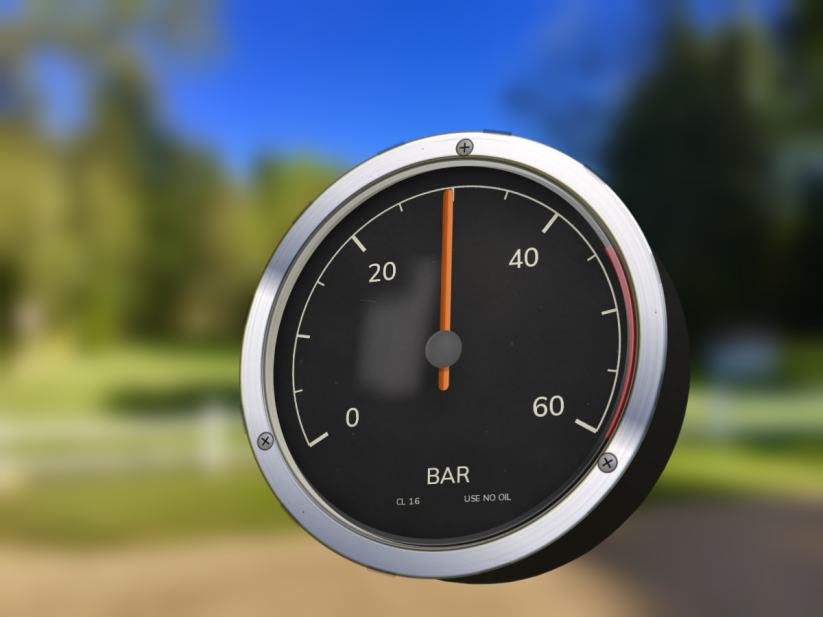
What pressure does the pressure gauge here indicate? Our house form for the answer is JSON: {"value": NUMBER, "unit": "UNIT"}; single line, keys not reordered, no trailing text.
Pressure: {"value": 30, "unit": "bar"}
